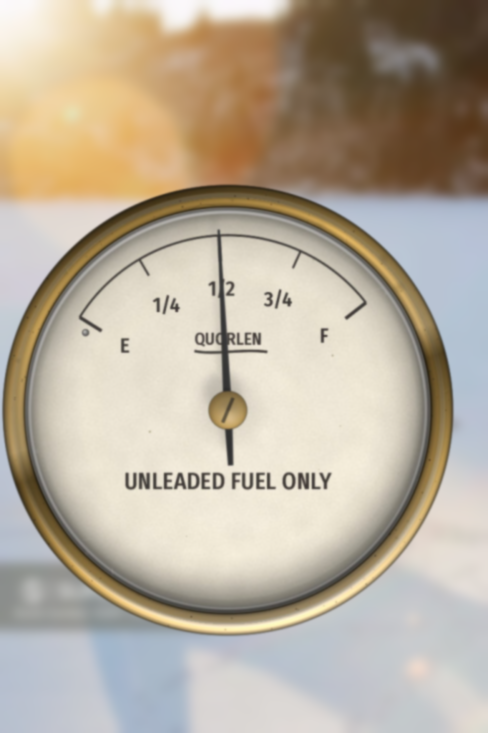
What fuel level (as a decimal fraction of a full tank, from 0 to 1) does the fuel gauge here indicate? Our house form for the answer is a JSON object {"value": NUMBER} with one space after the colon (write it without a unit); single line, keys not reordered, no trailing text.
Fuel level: {"value": 0.5}
